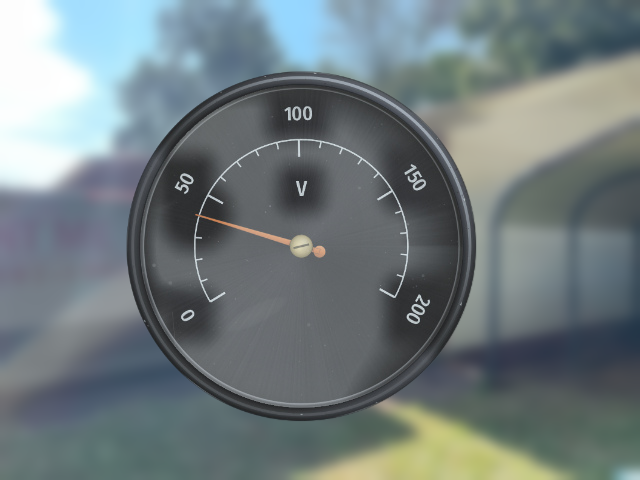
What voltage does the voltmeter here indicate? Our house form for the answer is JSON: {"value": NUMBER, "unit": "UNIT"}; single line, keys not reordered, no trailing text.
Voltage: {"value": 40, "unit": "V"}
